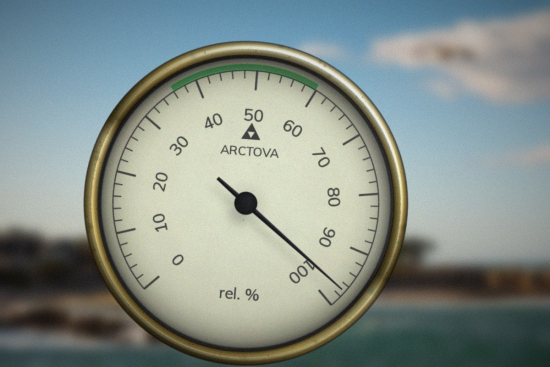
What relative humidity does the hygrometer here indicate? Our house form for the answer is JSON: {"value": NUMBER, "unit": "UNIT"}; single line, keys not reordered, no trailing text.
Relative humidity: {"value": 97, "unit": "%"}
